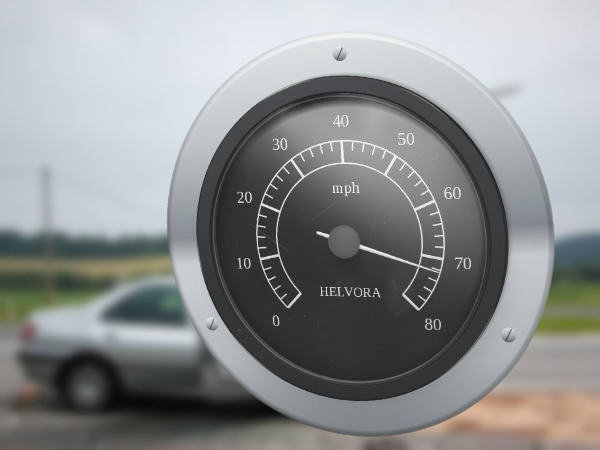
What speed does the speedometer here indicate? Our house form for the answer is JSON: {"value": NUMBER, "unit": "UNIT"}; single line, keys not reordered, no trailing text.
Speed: {"value": 72, "unit": "mph"}
